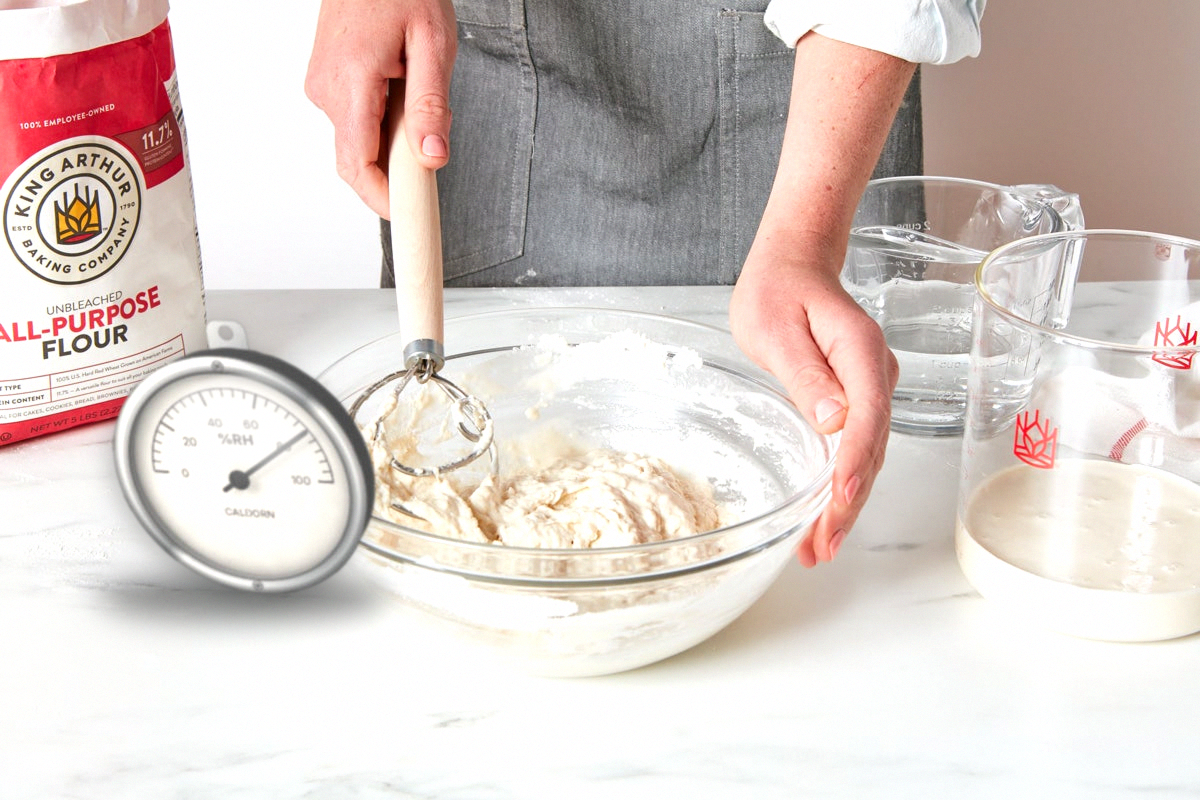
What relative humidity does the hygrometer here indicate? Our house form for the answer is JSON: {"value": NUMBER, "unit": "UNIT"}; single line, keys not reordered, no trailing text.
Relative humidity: {"value": 80, "unit": "%"}
